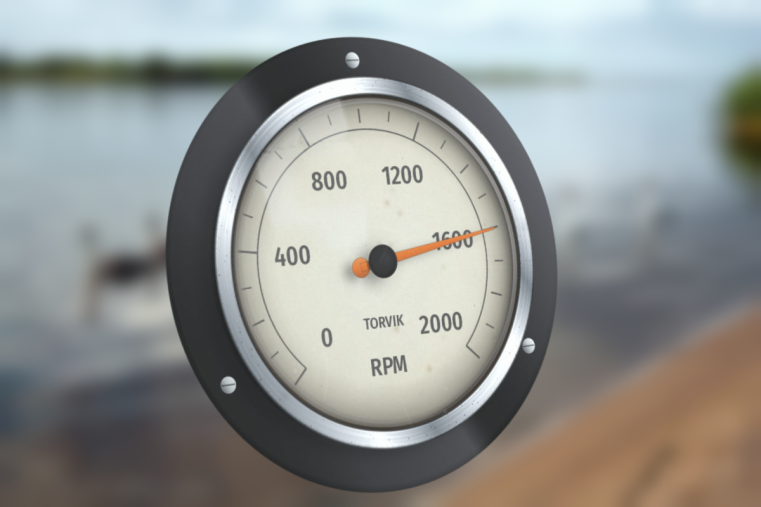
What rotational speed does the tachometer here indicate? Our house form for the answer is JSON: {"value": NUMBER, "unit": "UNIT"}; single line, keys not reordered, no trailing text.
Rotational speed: {"value": 1600, "unit": "rpm"}
